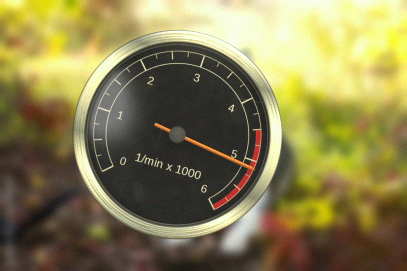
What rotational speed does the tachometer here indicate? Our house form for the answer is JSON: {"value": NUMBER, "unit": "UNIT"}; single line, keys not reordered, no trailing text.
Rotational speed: {"value": 5125, "unit": "rpm"}
